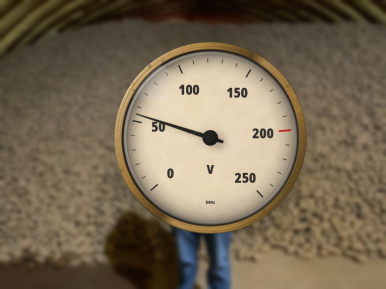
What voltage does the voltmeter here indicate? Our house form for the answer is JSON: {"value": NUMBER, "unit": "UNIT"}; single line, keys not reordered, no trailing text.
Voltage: {"value": 55, "unit": "V"}
